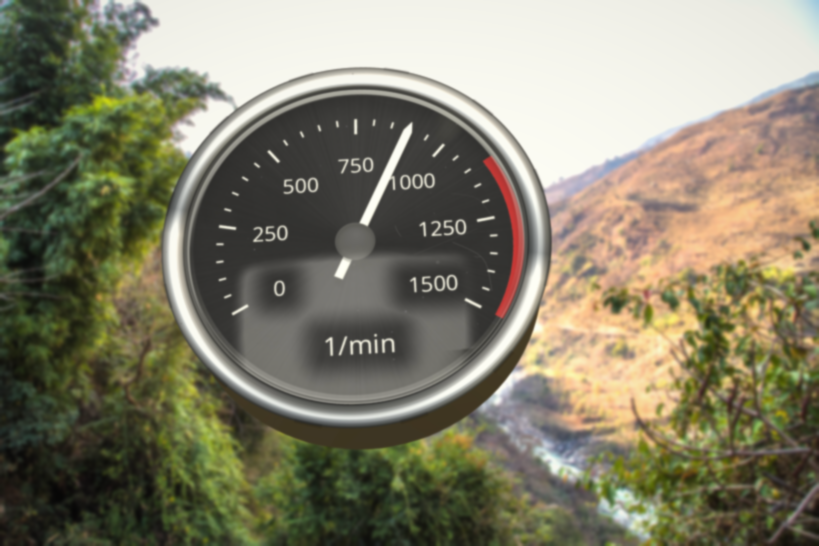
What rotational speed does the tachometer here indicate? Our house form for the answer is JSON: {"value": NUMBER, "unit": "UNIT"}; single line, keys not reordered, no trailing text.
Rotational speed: {"value": 900, "unit": "rpm"}
